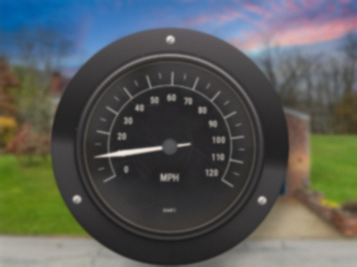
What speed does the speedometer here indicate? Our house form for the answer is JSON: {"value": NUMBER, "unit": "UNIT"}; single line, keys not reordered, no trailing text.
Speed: {"value": 10, "unit": "mph"}
